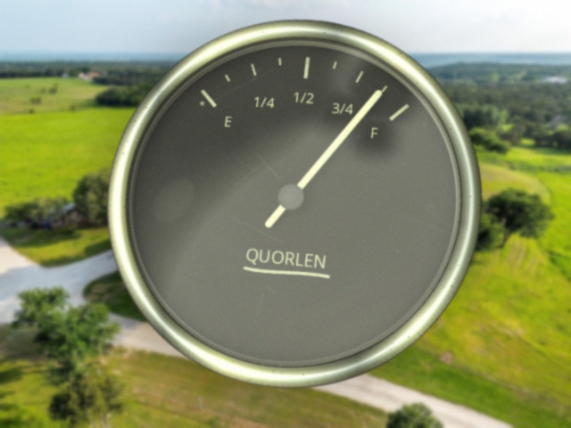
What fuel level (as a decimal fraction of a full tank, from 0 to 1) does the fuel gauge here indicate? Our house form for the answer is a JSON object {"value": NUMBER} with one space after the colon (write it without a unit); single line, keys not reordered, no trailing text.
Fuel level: {"value": 0.875}
